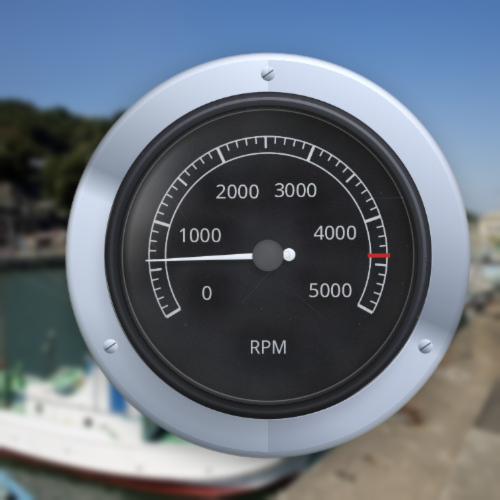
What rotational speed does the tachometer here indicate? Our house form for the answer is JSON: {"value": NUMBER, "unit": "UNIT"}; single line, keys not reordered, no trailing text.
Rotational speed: {"value": 600, "unit": "rpm"}
